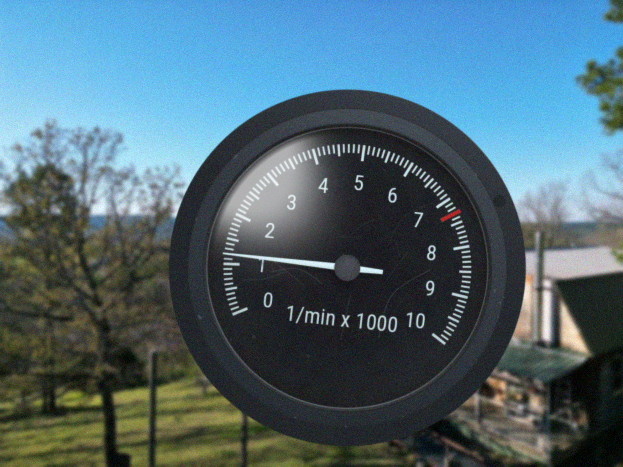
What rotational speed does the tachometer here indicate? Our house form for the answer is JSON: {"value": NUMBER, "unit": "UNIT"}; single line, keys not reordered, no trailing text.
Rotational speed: {"value": 1200, "unit": "rpm"}
